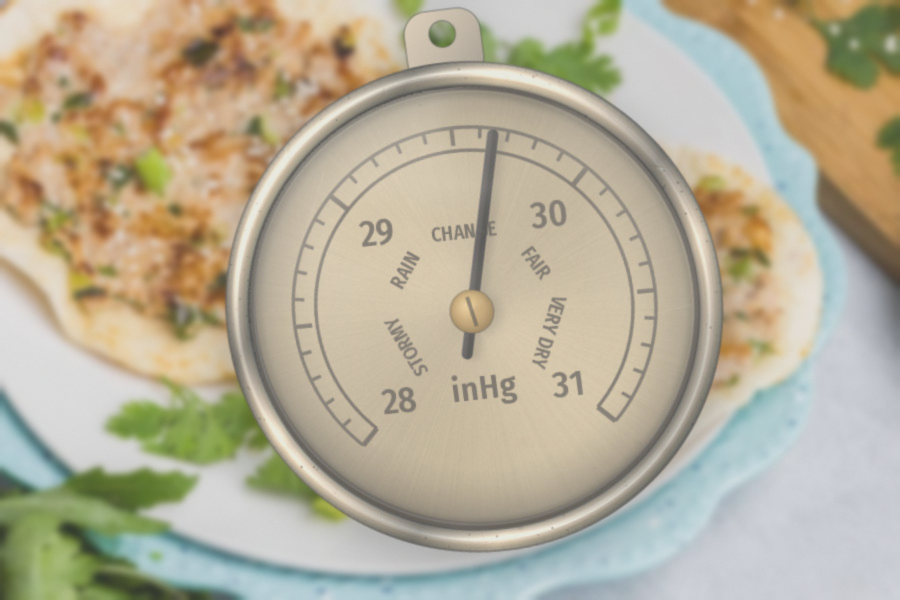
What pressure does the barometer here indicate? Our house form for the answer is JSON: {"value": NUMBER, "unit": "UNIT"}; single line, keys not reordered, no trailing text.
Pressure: {"value": 29.65, "unit": "inHg"}
